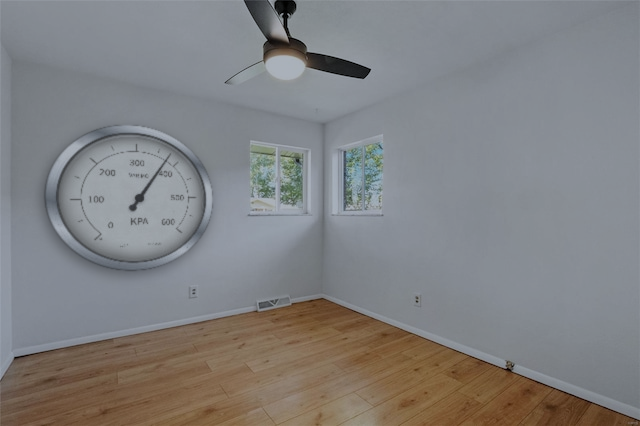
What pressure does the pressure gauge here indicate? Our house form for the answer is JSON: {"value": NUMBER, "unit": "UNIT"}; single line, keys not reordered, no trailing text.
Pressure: {"value": 375, "unit": "kPa"}
